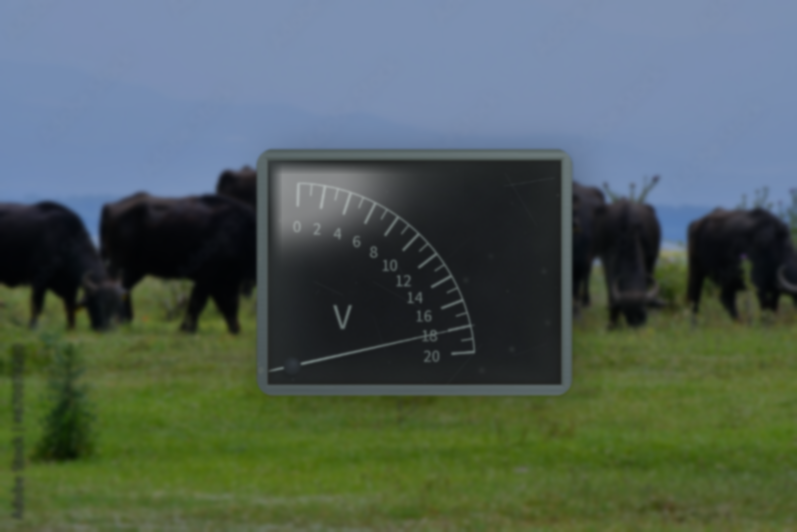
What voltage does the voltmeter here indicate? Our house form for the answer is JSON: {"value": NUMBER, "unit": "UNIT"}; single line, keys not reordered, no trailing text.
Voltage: {"value": 18, "unit": "V"}
